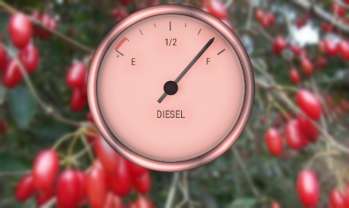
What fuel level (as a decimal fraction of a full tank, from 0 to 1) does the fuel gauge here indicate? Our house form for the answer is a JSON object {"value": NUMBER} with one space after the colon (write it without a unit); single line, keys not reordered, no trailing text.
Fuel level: {"value": 0.875}
